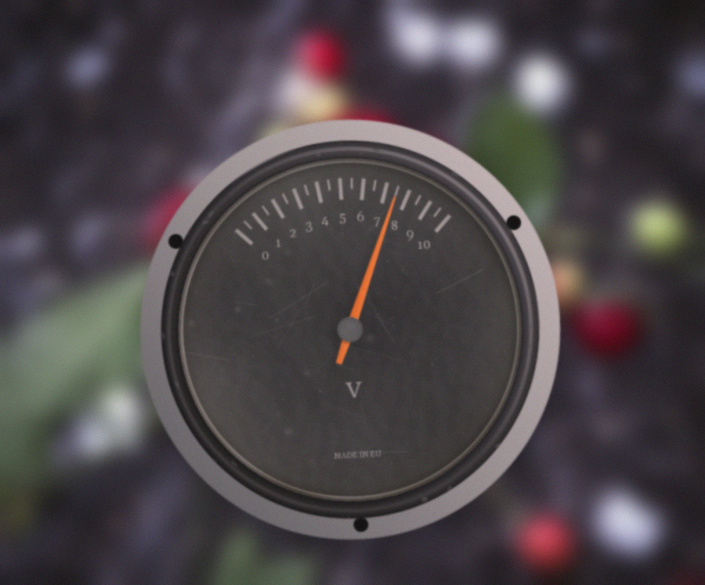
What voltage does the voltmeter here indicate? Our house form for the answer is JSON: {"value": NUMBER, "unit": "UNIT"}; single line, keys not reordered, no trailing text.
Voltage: {"value": 7.5, "unit": "V"}
